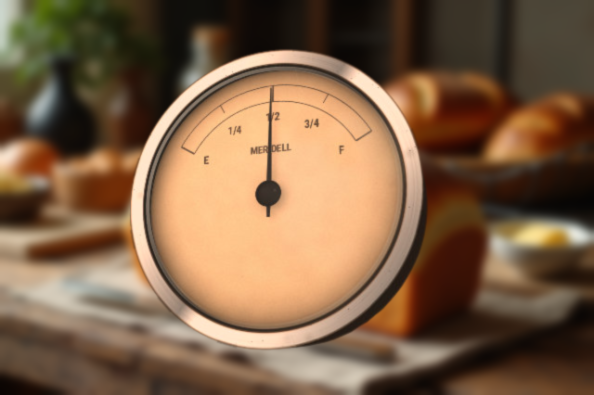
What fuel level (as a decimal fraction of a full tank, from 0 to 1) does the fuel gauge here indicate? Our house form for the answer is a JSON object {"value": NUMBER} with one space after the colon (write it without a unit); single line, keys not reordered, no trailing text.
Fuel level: {"value": 0.5}
